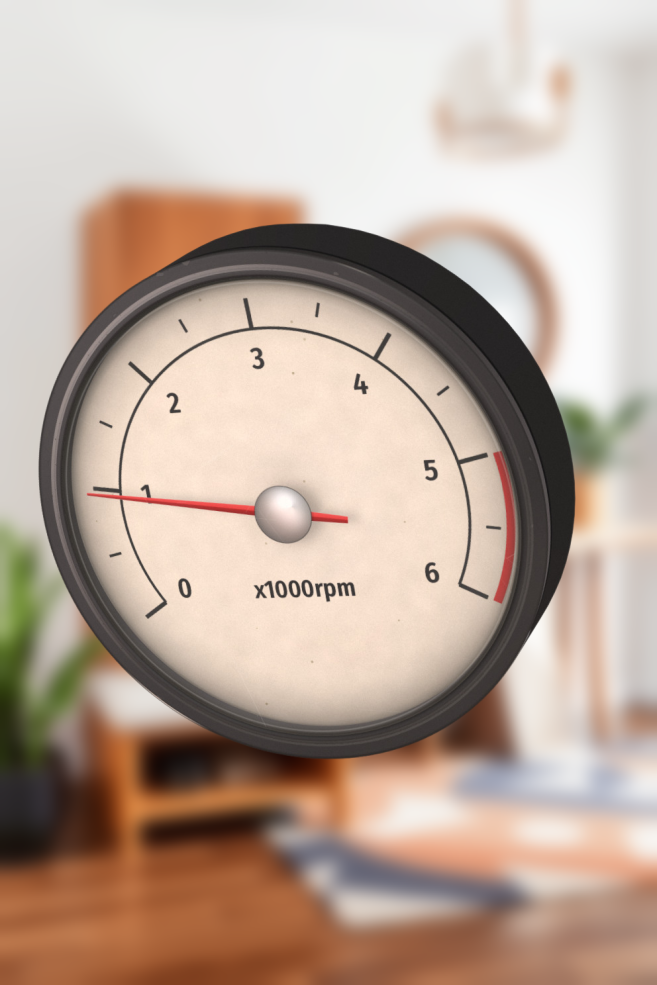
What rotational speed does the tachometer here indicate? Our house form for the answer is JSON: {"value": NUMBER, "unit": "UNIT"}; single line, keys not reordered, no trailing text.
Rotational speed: {"value": 1000, "unit": "rpm"}
